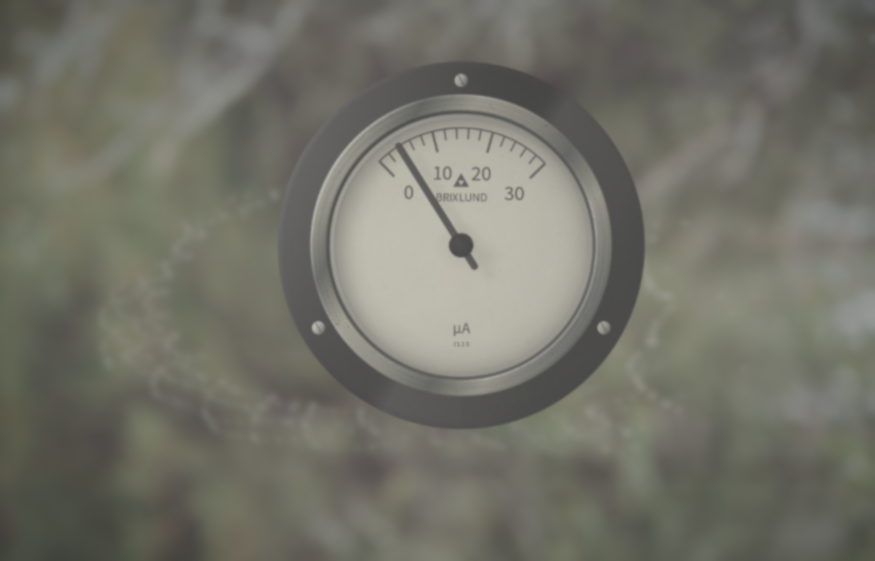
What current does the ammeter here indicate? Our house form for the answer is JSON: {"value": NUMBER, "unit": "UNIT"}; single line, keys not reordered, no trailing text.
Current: {"value": 4, "unit": "µA"}
